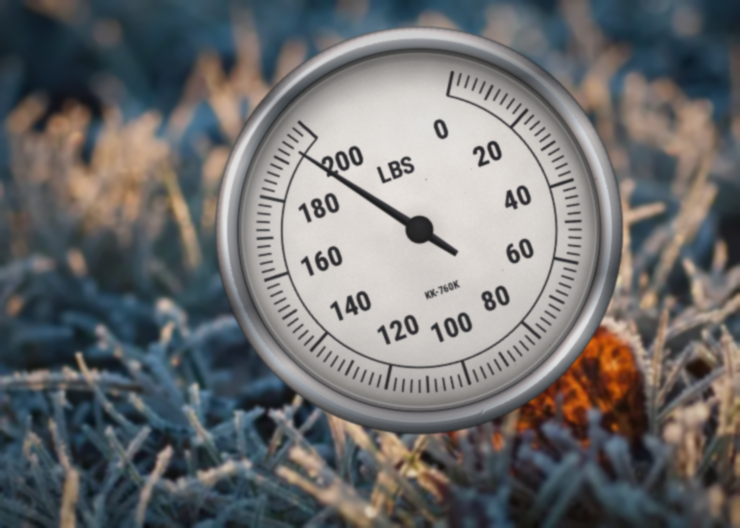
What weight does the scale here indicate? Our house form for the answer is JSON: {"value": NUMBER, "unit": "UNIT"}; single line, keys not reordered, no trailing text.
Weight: {"value": 194, "unit": "lb"}
